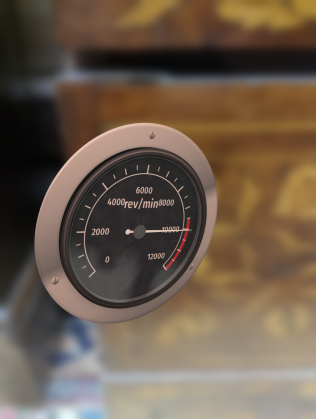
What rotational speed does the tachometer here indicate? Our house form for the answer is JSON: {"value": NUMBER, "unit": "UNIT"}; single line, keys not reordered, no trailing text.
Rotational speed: {"value": 10000, "unit": "rpm"}
